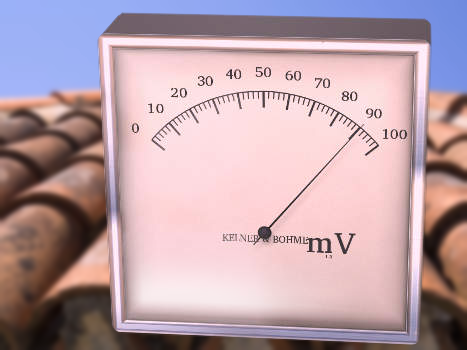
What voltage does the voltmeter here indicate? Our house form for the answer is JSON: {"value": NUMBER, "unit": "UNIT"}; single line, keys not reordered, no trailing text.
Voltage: {"value": 90, "unit": "mV"}
